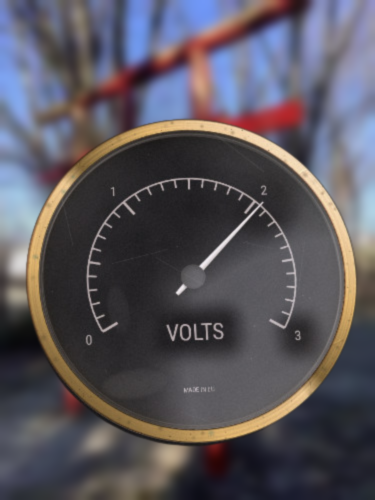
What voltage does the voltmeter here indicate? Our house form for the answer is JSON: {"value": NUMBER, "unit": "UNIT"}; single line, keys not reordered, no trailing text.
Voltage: {"value": 2.05, "unit": "V"}
